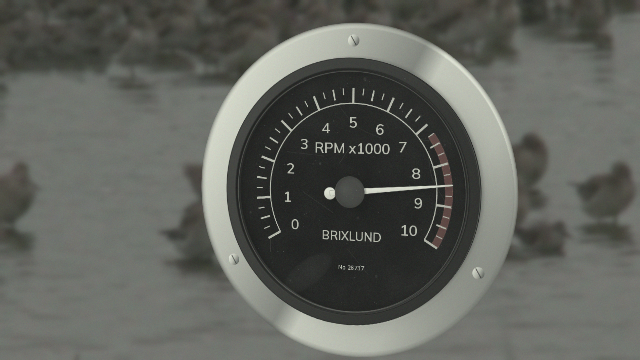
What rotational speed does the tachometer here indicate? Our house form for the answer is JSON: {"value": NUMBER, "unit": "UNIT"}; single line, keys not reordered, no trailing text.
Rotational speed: {"value": 8500, "unit": "rpm"}
